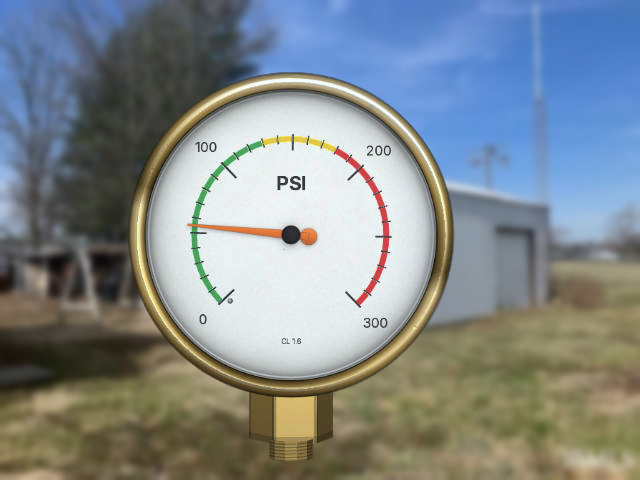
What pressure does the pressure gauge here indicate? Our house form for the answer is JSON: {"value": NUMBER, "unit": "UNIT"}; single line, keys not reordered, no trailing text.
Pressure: {"value": 55, "unit": "psi"}
